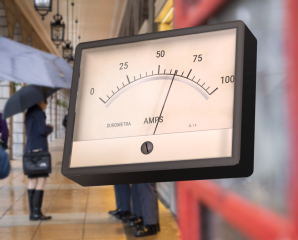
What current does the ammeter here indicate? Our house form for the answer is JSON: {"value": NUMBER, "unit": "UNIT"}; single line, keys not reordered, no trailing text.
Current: {"value": 65, "unit": "A"}
